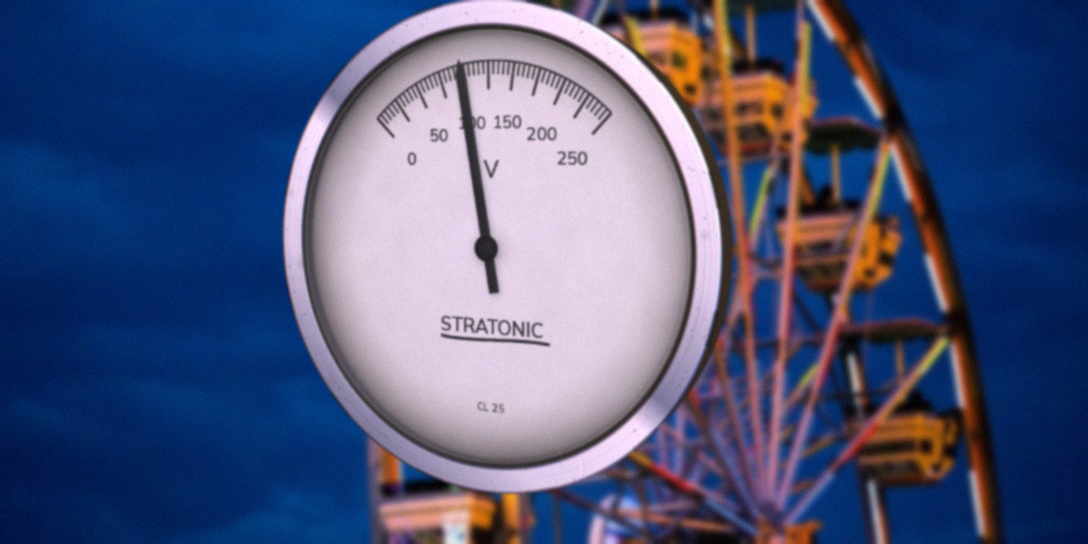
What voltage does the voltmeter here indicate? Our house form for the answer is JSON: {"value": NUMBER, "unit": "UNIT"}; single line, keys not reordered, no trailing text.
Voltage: {"value": 100, "unit": "V"}
